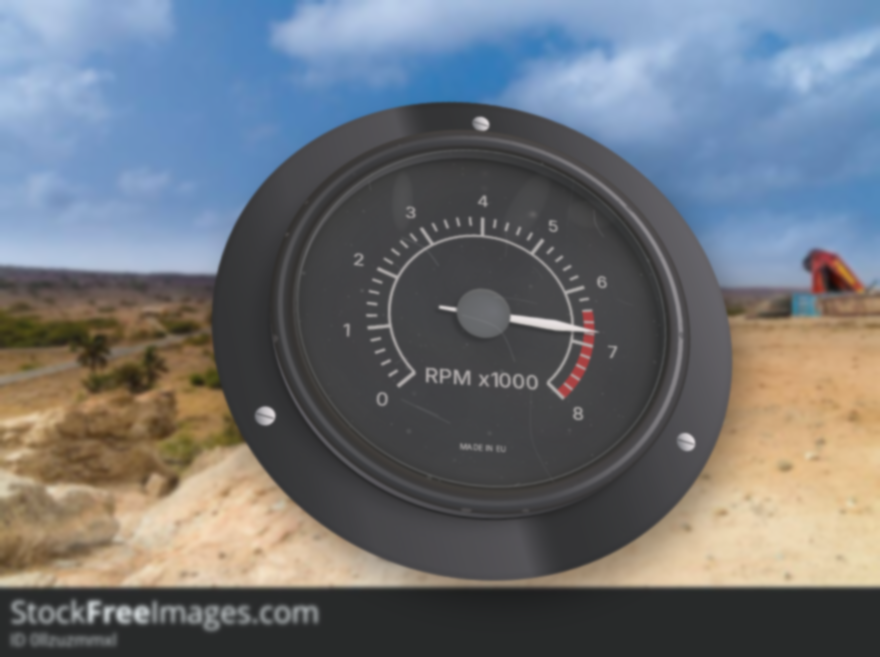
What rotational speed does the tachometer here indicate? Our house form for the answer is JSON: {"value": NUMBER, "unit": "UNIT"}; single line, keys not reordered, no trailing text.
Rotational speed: {"value": 6800, "unit": "rpm"}
